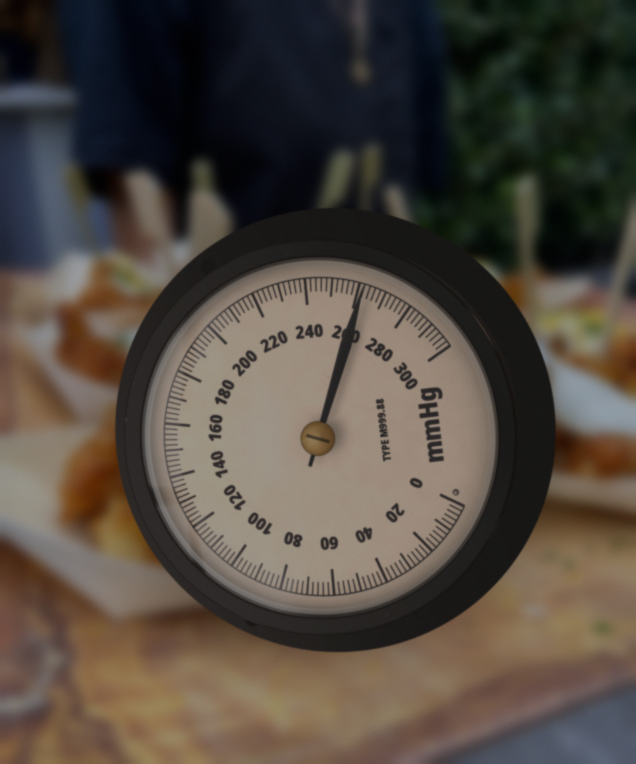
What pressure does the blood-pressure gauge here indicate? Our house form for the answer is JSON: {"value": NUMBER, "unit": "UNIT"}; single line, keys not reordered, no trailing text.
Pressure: {"value": 262, "unit": "mmHg"}
